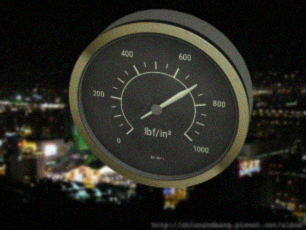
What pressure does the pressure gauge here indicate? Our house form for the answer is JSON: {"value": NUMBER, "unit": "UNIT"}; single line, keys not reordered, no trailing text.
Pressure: {"value": 700, "unit": "psi"}
